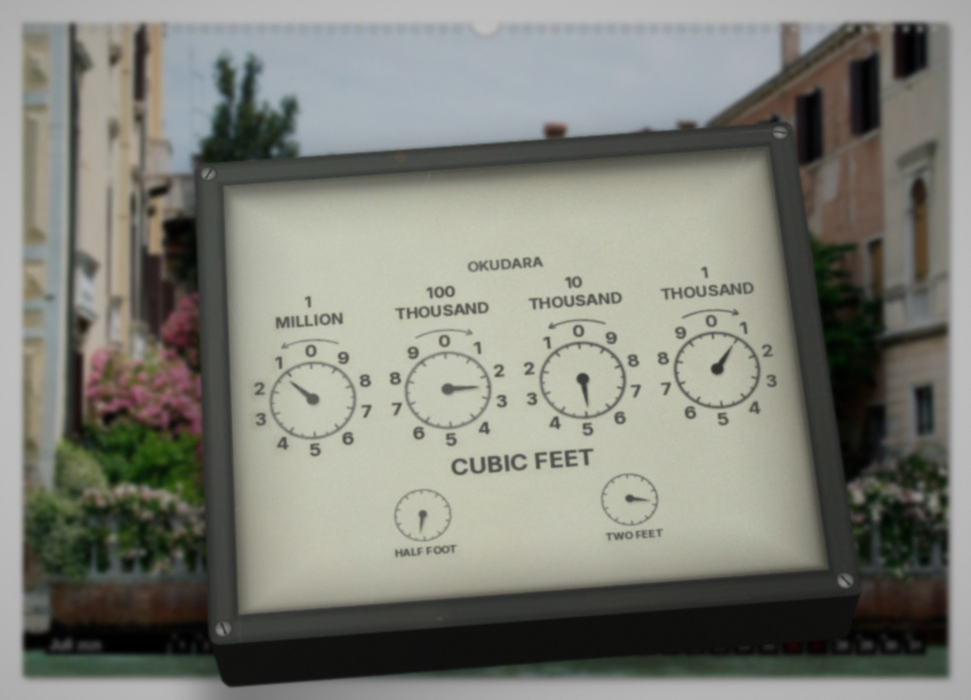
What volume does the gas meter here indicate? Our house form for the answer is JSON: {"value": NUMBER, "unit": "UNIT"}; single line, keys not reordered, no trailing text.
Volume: {"value": 125100, "unit": "ft³"}
